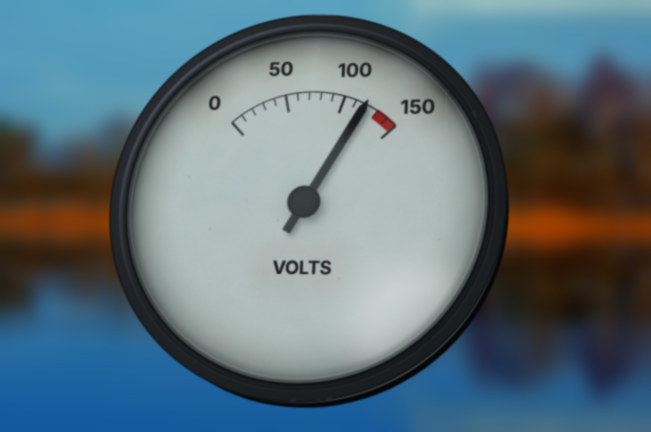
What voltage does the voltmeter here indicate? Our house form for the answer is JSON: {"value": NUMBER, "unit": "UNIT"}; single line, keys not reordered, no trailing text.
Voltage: {"value": 120, "unit": "V"}
